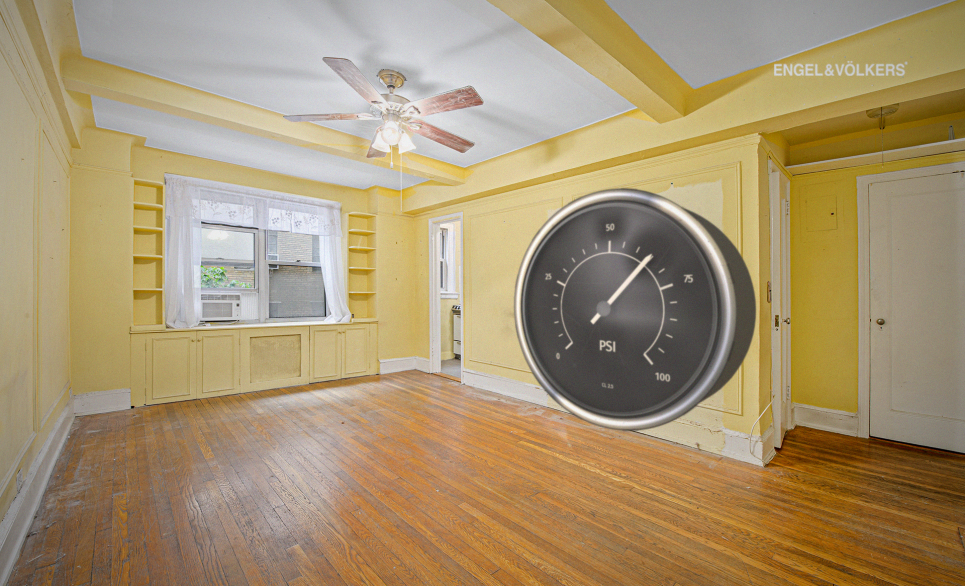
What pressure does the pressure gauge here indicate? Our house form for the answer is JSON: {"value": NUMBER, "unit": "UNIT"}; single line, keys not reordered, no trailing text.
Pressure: {"value": 65, "unit": "psi"}
